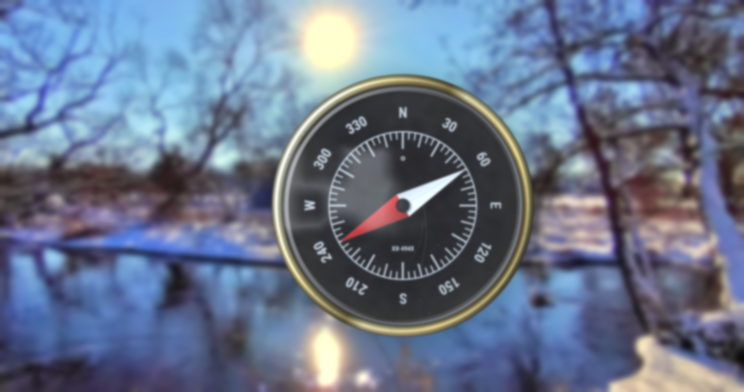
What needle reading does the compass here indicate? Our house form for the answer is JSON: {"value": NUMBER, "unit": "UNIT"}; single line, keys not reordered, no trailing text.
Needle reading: {"value": 240, "unit": "°"}
